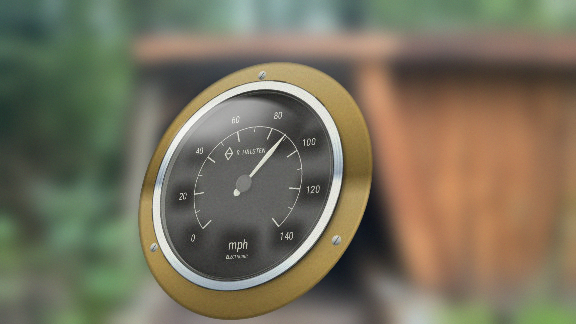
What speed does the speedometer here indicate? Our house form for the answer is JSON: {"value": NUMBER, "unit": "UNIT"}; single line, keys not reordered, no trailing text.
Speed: {"value": 90, "unit": "mph"}
